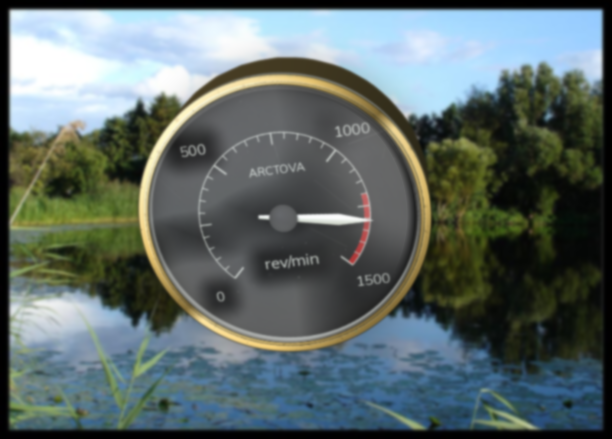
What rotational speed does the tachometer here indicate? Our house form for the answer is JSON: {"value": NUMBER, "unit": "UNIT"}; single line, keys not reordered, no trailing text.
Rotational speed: {"value": 1300, "unit": "rpm"}
